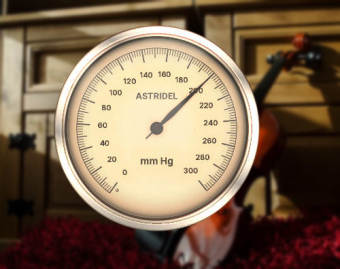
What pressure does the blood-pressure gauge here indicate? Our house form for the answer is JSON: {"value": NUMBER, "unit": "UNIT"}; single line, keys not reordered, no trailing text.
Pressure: {"value": 200, "unit": "mmHg"}
